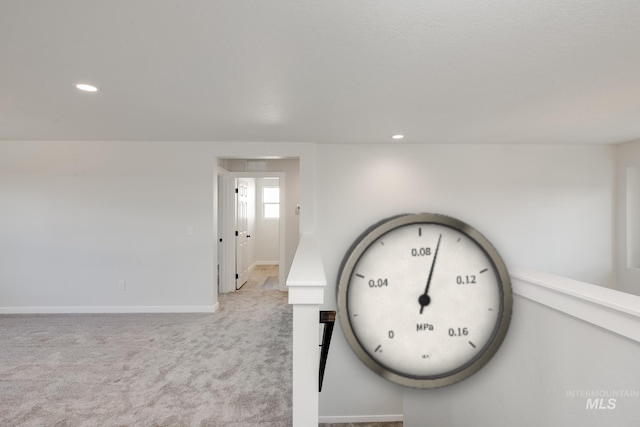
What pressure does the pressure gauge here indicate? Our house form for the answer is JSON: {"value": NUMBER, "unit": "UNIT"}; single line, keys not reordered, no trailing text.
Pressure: {"value": 0.09, "unit": "MPa"}
